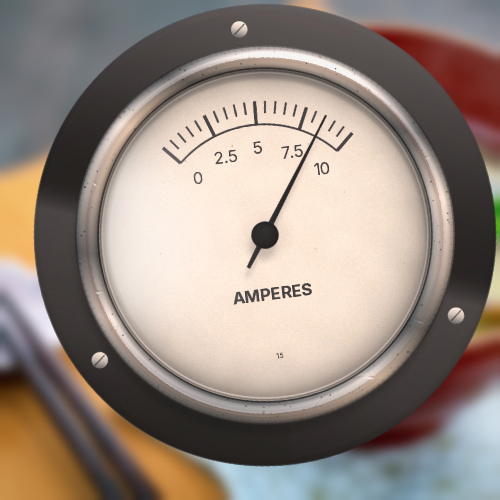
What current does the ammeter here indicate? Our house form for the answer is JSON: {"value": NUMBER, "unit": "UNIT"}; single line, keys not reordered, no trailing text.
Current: {"value": 8.5, "unit": "A"}
